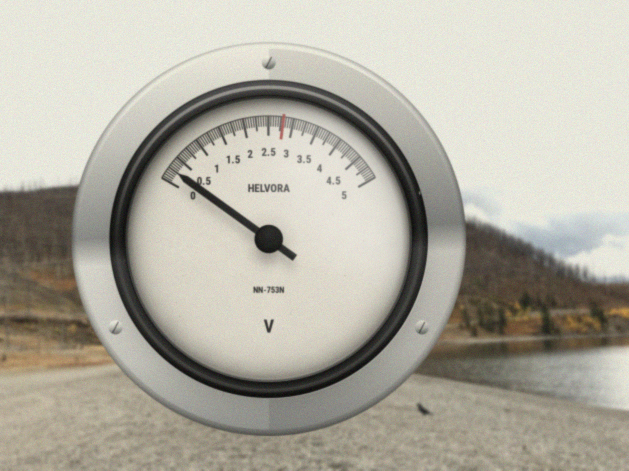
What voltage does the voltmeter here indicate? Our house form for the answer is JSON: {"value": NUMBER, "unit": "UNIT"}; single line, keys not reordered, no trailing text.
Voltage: {"value": 0.25, "unit": "V"}
